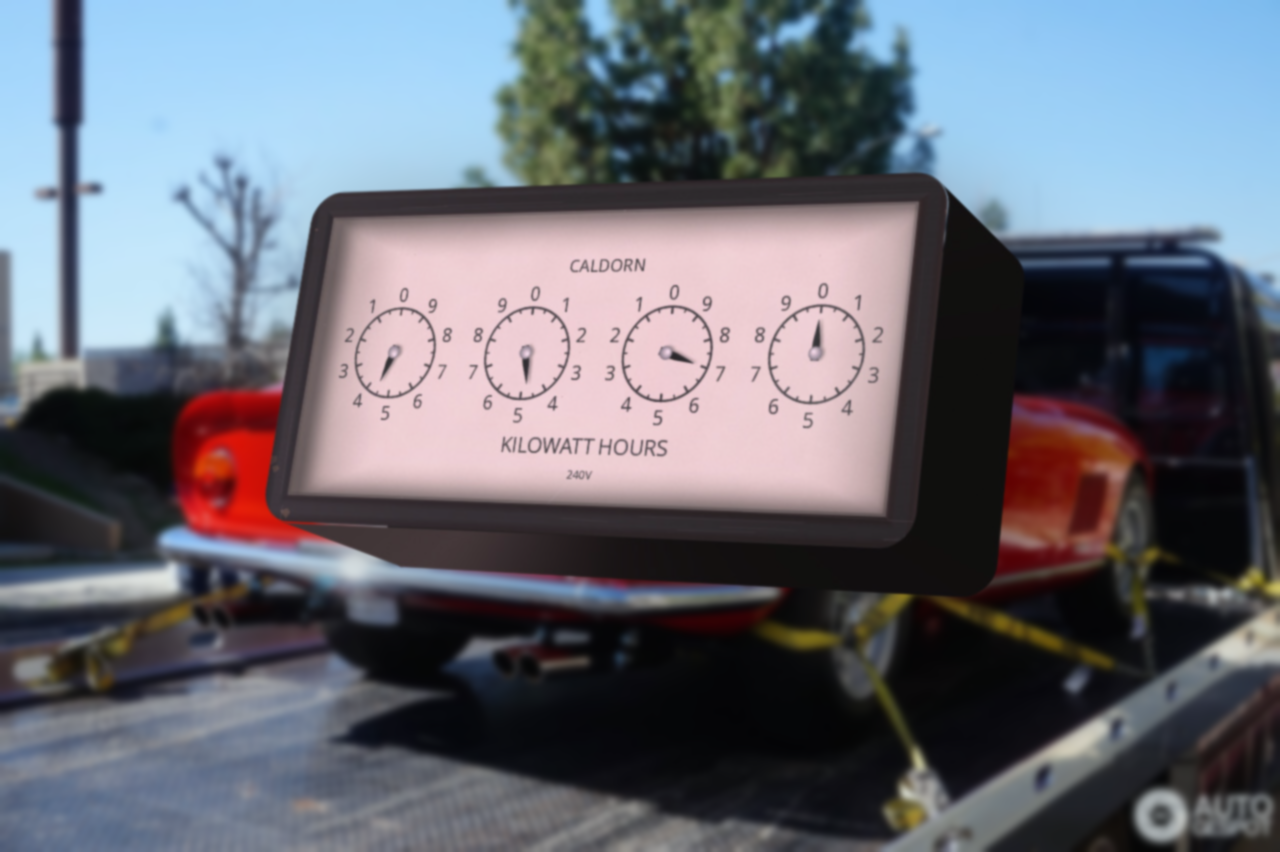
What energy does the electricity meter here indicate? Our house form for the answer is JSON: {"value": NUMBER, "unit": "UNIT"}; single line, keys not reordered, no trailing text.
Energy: {"value": 4470, "unit": "kWh"}
